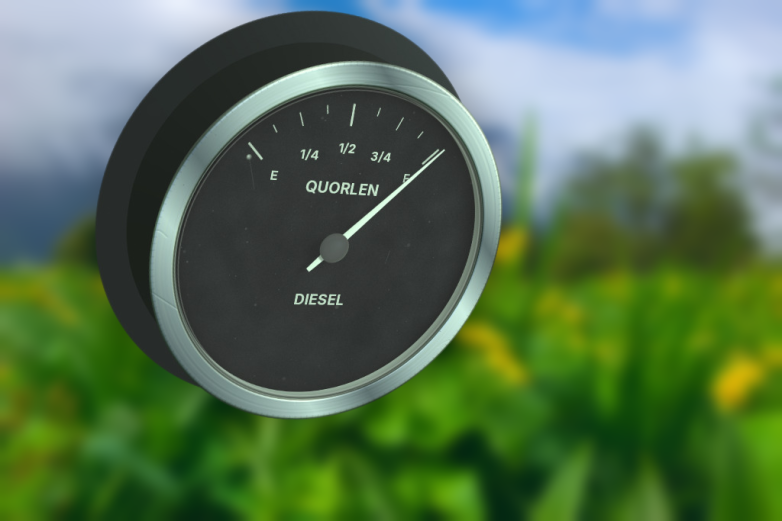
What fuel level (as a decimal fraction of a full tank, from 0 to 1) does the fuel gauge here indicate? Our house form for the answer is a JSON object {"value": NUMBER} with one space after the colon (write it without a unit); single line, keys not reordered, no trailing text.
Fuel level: {"value": 1}
